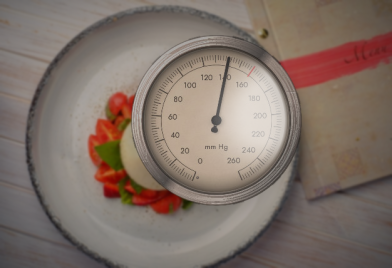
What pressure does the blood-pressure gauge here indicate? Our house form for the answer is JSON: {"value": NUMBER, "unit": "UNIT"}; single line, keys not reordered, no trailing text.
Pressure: {"value": 140, "unit": "mmHg"}
